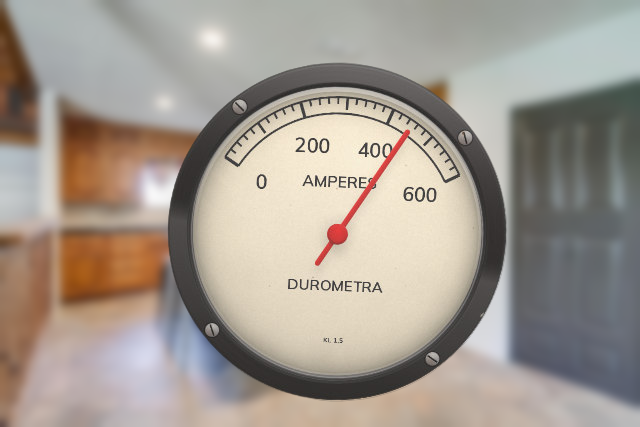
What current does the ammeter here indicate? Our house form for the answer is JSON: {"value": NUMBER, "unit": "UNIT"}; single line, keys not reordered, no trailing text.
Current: {"value": 450, "unit": "A"}
